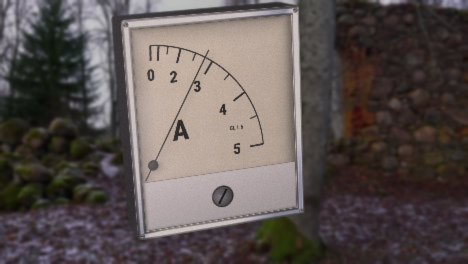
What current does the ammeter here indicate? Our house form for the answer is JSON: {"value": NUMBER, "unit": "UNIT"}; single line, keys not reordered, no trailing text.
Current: {"value": 2.75, "unit": "A"}
